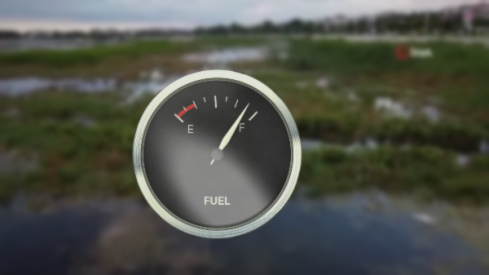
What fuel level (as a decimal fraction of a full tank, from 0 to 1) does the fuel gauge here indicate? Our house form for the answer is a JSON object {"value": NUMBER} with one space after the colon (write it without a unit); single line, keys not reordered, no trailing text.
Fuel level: {"value": 0.875}
